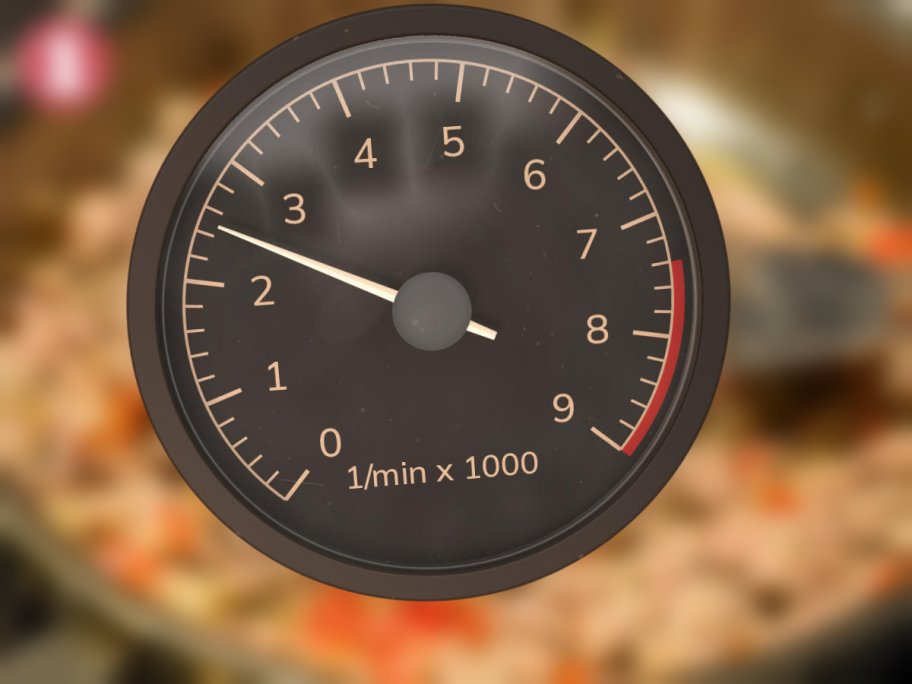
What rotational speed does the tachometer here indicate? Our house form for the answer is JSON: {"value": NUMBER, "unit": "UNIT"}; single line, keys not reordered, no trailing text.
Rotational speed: {"value": 2500, "unit": "rpm"}
